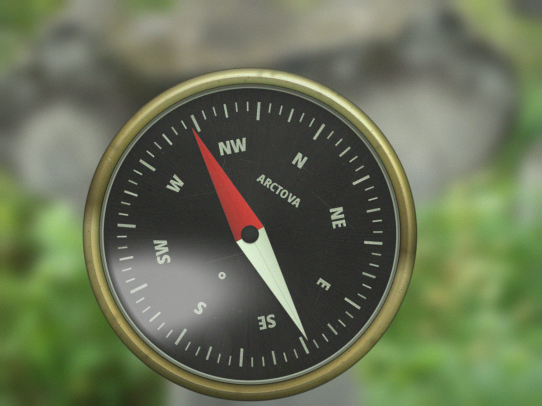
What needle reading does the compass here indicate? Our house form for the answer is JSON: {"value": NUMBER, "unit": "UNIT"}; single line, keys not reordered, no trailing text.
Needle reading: {"value": 297.5, "unit": "°"}
